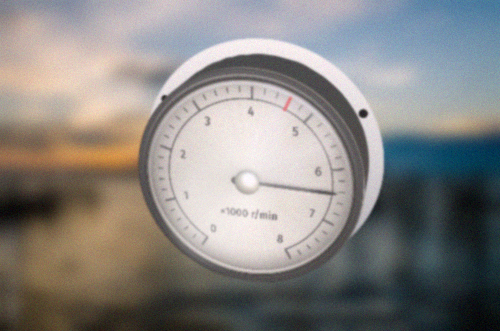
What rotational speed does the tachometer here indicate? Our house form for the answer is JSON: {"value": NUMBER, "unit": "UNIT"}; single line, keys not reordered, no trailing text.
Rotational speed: {"value": 6400, "unit": "rpm"}
